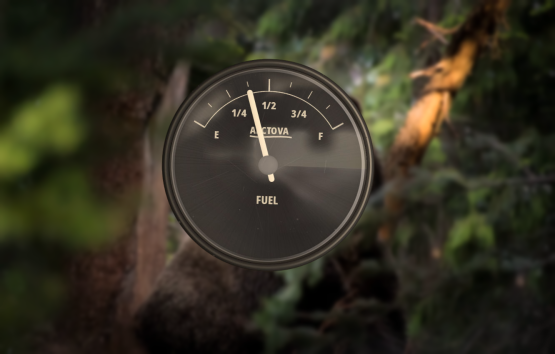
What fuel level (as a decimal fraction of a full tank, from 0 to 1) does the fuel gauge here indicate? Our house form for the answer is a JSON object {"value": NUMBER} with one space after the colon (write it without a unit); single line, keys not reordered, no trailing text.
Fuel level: {"value": 0.375}
